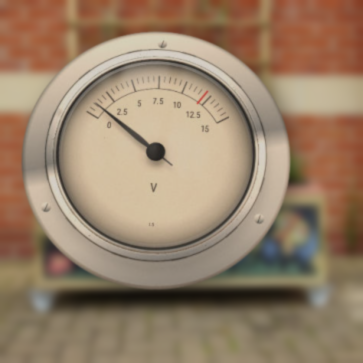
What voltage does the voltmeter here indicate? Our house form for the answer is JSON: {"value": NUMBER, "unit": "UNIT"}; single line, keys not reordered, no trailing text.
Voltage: {"value": 1, "unit": "V"}
